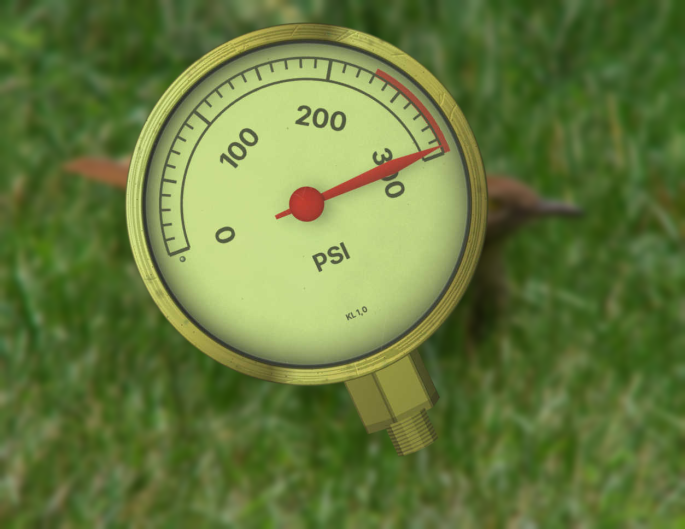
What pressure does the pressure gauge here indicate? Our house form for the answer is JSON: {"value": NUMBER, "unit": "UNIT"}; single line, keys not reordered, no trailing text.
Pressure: {"value": 295, "unit": "psi"}
